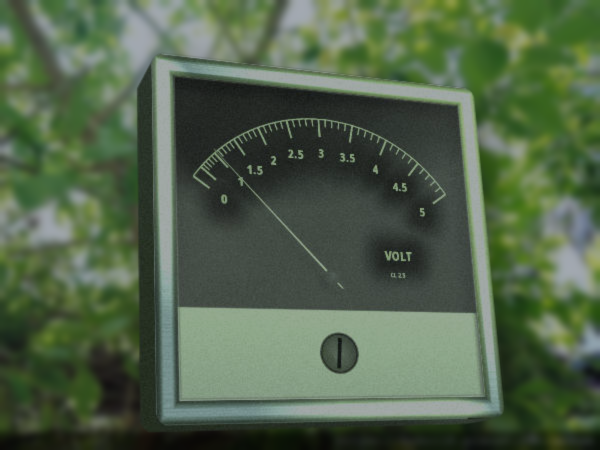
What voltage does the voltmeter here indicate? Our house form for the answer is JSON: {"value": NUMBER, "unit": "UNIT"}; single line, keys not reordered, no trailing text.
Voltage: {"value": 1, "unit": "V"}
